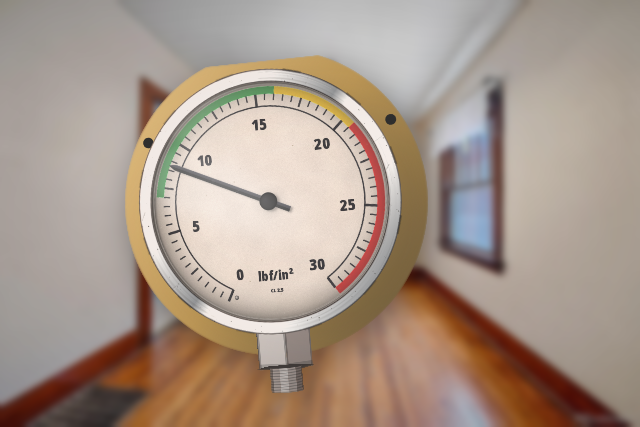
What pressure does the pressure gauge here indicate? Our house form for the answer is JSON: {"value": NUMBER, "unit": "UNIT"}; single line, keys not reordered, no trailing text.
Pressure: {"value": 8.75, "unit": "psi"}
